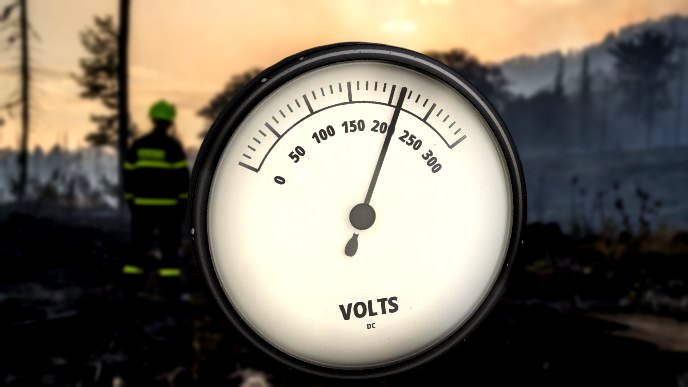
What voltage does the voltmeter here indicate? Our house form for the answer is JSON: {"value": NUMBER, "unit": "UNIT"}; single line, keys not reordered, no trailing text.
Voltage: {"value": 210, "unit": "V"}
